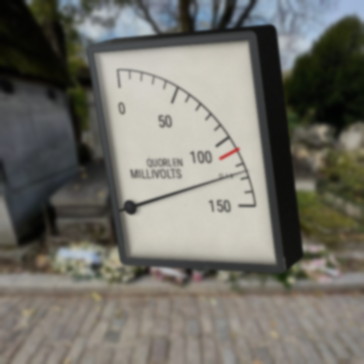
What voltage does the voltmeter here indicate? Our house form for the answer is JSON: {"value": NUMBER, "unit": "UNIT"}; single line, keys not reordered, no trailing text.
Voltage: {"value": 125, "unit": "mV"}
